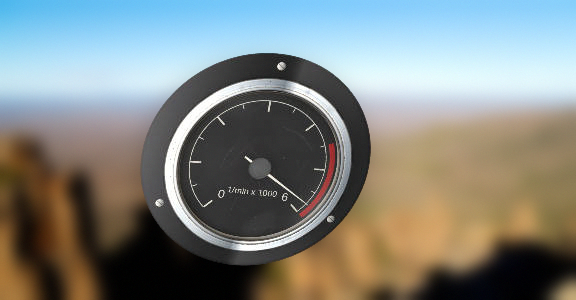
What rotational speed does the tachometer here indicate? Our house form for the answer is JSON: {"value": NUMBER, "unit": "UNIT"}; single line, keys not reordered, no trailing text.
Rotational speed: {"value": 5750, "unit": "rpm"}
